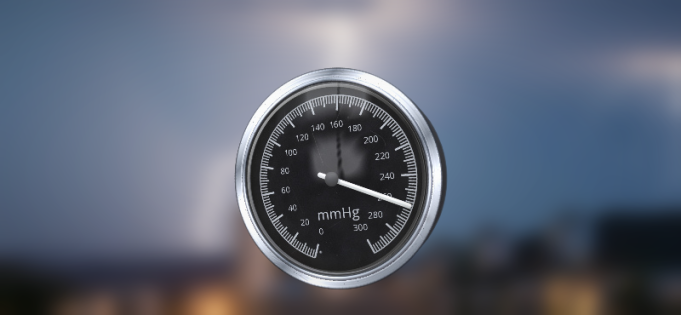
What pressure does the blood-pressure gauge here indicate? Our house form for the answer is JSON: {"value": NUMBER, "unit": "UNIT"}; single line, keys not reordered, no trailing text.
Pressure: {"value": 260, "unit": "mmHg"}
